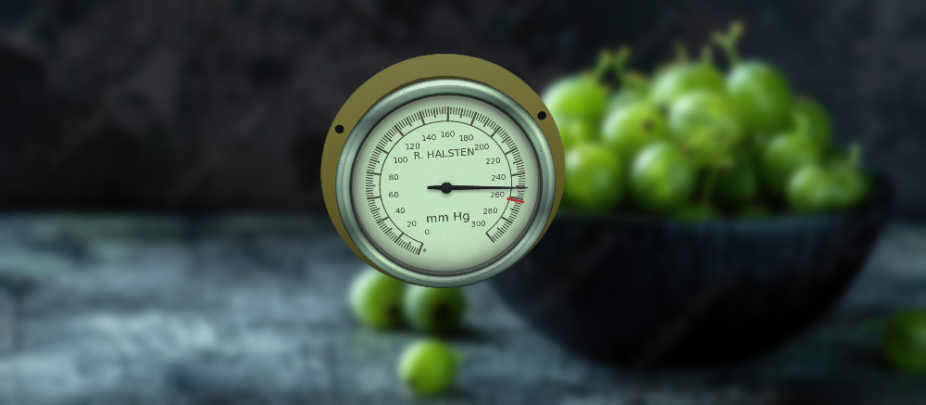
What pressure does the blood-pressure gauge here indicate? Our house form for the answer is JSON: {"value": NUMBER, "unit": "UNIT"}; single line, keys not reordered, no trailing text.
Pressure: {"value": 250, "unit": "mmHg"}
